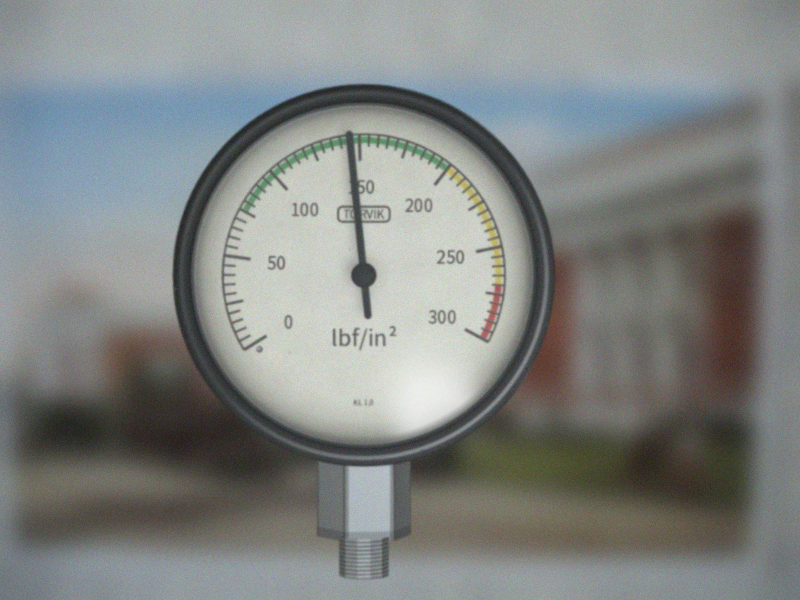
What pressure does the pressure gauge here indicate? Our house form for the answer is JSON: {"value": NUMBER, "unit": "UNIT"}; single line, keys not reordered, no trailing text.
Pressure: {"value": 145, "unit": "psi"}
